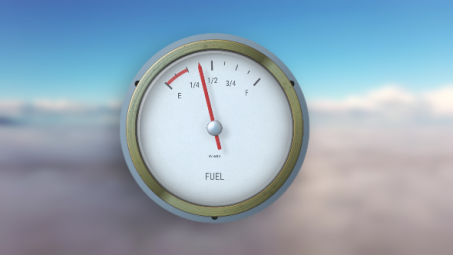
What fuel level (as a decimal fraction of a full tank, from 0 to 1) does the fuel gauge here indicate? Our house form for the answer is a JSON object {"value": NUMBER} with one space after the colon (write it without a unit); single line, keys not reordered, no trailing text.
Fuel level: {"value": 0.375}
